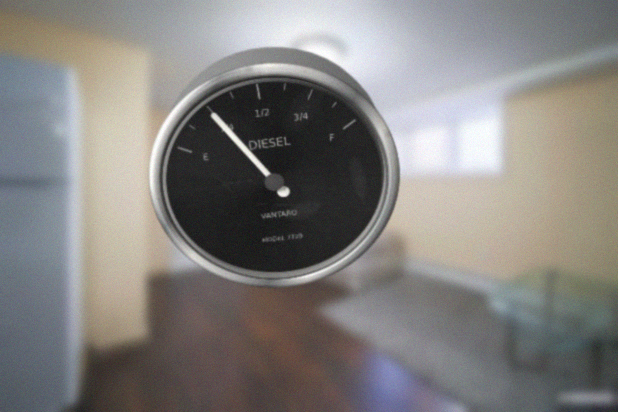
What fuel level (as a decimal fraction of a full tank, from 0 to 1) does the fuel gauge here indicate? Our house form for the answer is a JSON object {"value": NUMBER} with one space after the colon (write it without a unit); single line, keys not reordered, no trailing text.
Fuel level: {"value": 0.25}
